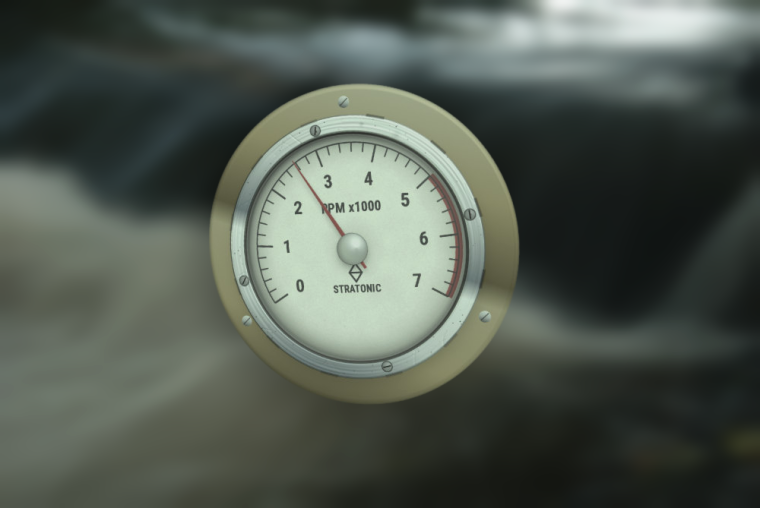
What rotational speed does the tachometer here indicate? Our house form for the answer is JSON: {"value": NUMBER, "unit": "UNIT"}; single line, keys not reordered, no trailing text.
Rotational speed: {"value": 2600, "unit": "rpm"}
